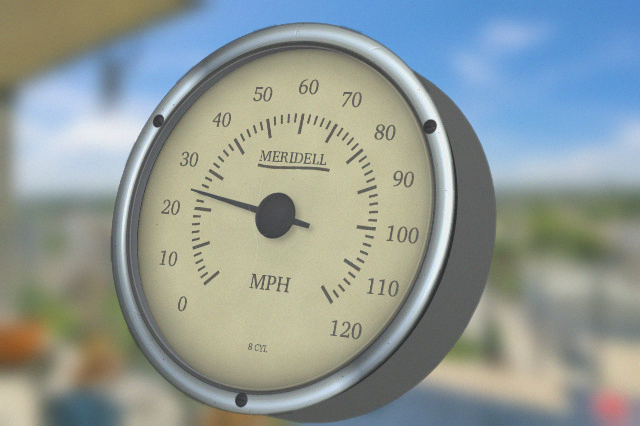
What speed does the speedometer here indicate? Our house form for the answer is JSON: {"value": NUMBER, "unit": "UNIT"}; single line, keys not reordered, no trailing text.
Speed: {"value": 24, "unit": "mph"}
